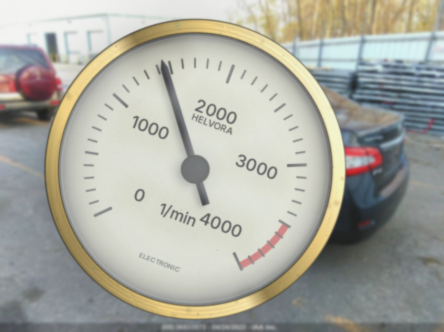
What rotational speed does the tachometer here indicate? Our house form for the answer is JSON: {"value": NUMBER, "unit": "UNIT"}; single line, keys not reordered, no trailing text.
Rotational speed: {"value": 1450, "unit": "rpm"}
